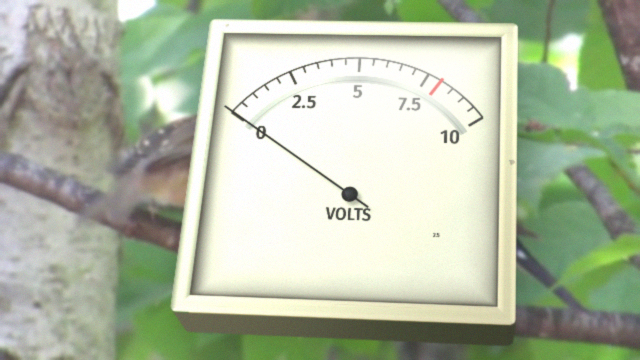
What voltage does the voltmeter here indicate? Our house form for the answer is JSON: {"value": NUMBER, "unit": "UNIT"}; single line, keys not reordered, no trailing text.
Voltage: {"value": 0, "unit": "V"}
